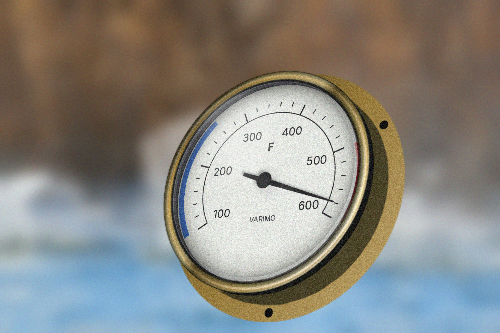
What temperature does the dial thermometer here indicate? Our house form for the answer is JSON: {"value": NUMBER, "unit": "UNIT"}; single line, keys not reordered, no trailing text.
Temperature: {"value": 580, "unit": "°F"}
